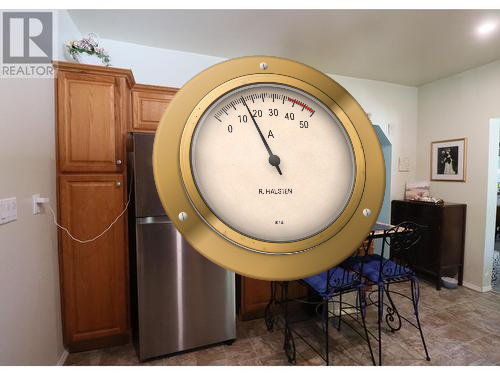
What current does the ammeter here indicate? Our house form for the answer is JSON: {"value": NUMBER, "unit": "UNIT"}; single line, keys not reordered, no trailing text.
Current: {"value": 15, "unit": "A"}
